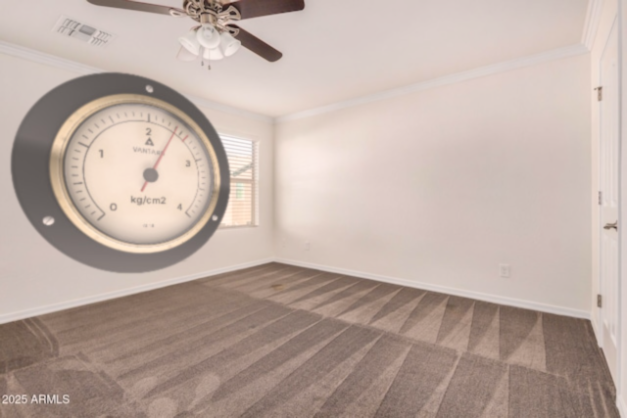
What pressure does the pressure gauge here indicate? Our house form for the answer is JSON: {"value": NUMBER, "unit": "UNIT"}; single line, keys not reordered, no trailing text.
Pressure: {"value": 2.4, "unit": "kg/cm²"}
